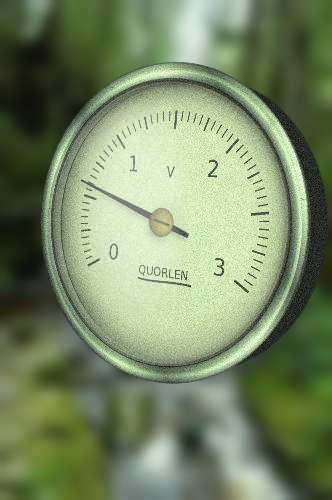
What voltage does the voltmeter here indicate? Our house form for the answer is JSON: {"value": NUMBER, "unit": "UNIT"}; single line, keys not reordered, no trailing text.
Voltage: {"value": 0.6, "unit": "V"}
